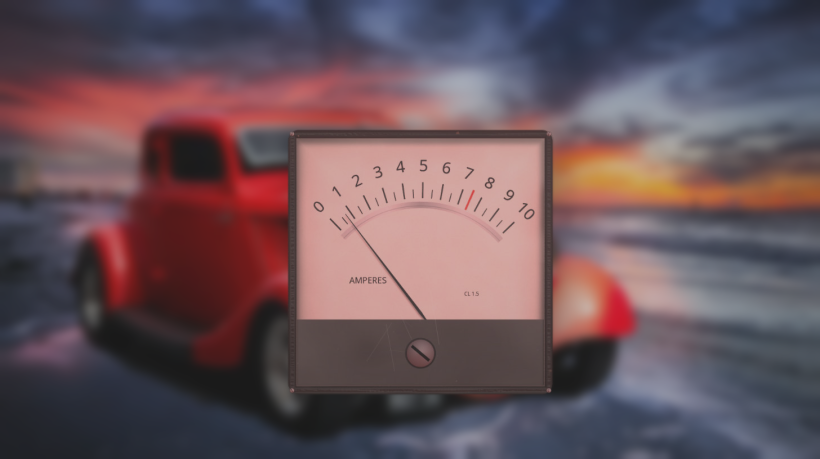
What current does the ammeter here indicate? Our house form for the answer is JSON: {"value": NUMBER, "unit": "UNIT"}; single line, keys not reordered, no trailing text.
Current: {"value": 0.75, "unit": "A"}
